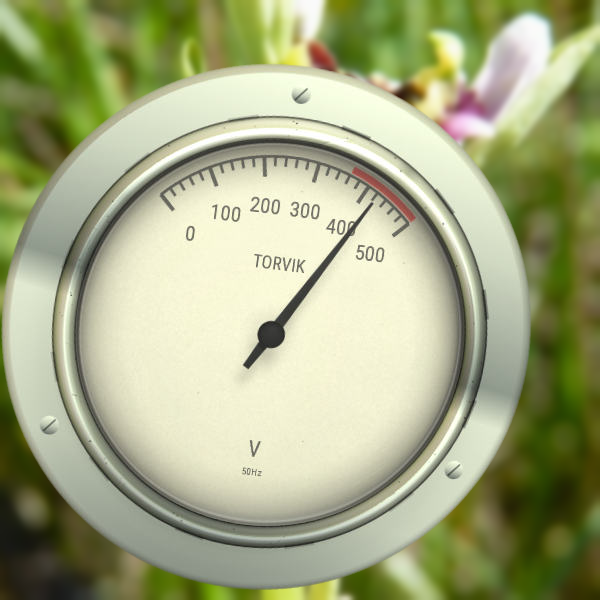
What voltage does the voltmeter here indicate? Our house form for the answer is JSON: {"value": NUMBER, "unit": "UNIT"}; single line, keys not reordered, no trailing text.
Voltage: {"value": 420, "unit": "V"}
